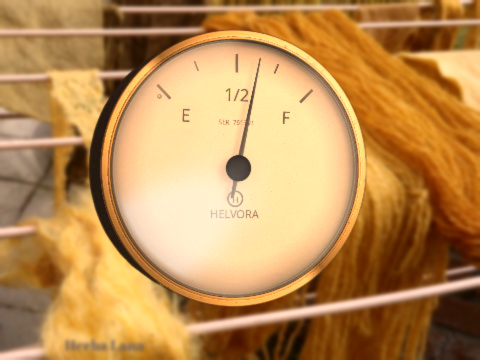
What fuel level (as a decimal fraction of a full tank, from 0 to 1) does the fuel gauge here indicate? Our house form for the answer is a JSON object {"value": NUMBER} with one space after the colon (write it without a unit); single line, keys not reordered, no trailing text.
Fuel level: {"value": 0.625}
